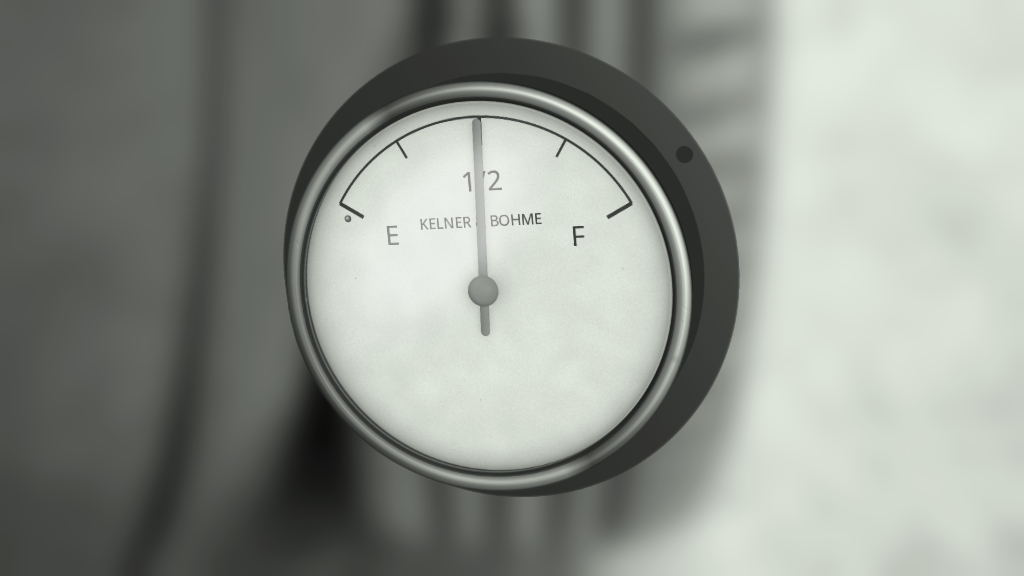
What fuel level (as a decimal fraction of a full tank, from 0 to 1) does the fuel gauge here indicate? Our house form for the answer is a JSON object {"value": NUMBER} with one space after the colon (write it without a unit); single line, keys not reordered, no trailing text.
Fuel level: {"value": 0.5}
